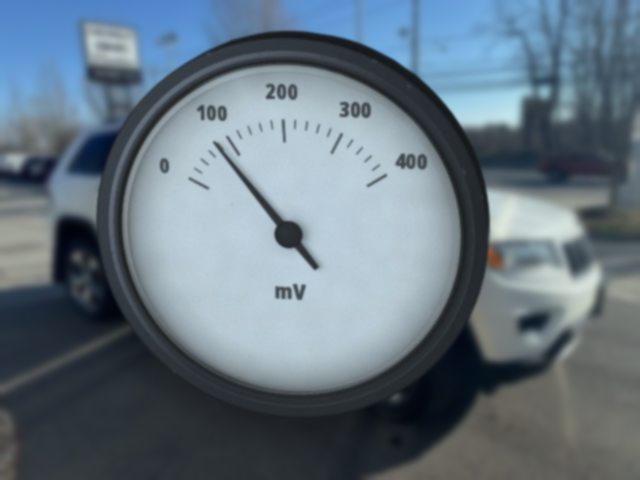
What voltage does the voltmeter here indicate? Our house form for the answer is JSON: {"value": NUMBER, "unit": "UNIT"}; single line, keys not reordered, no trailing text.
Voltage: {"value": 80, "unit": "mV"}
